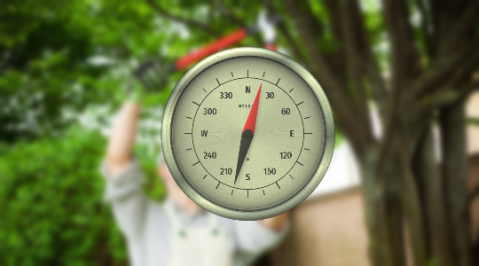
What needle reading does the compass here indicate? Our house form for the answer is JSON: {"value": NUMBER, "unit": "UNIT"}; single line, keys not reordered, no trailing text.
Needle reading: {"value": 15, "unit": "°"}
